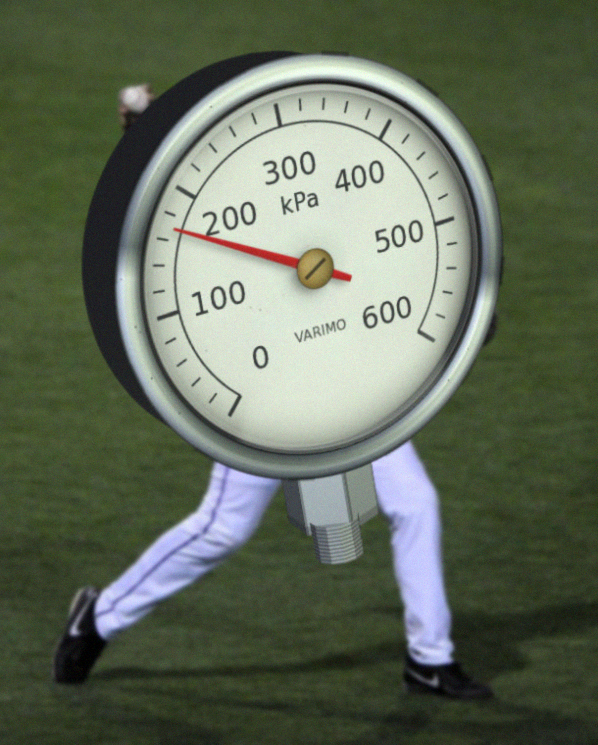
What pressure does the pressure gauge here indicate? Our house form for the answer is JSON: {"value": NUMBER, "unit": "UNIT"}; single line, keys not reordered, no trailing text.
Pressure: {"value": 170, "unit": "kPa"}
